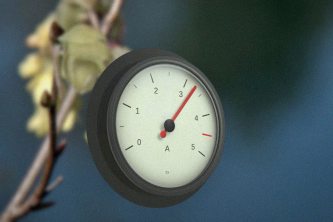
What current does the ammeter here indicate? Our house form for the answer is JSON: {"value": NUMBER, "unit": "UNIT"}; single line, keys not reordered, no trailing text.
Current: {"value": 3.25, "unit": "A"}
